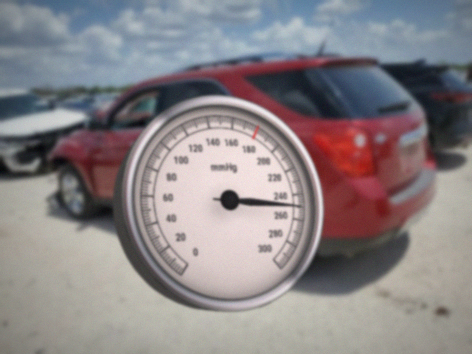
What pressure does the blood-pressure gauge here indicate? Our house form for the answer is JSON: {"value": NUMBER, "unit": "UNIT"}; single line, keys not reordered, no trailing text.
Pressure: {"value": 250, "unit": "mmHg"}
